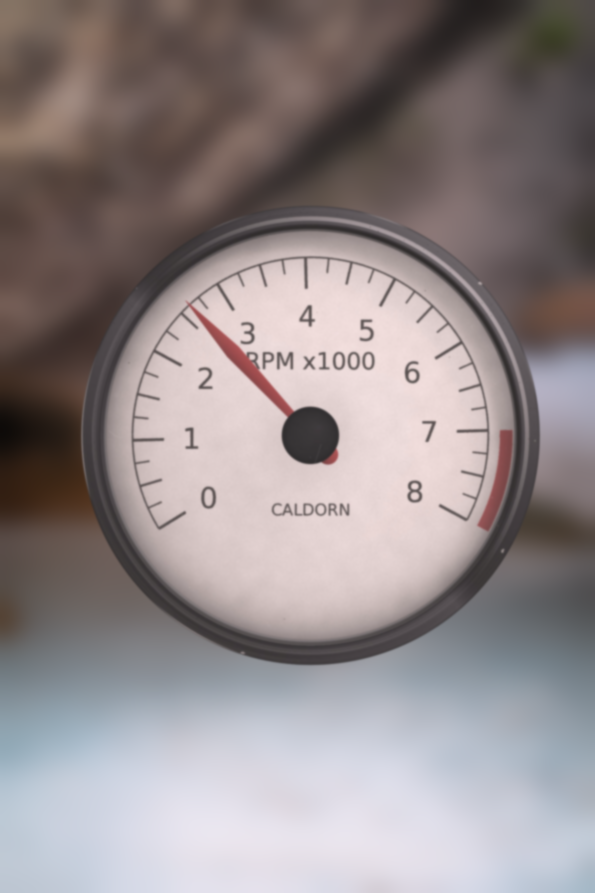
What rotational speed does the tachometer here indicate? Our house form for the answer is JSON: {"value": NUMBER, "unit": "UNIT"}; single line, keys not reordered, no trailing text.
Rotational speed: {"value": 2625, "unit": "rpm"}
